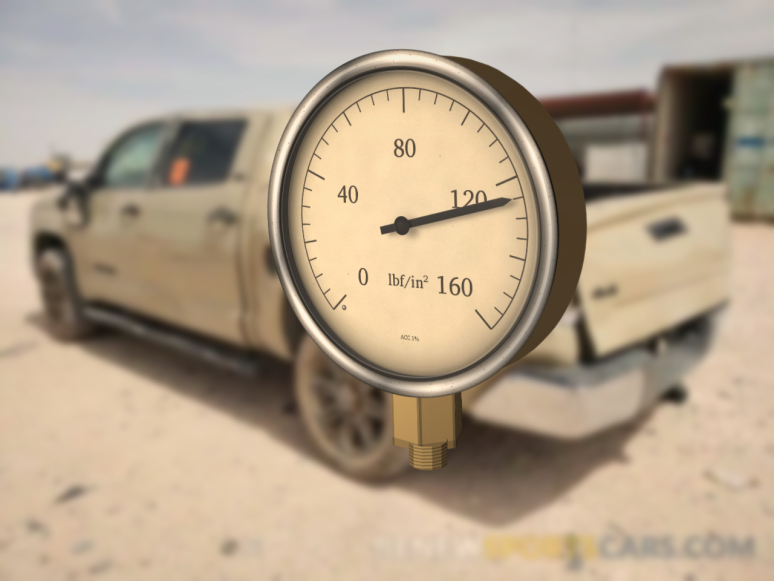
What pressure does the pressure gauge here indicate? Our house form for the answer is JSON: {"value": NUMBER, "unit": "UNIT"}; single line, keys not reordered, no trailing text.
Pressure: {"value": 125, "unit": "psi"}
